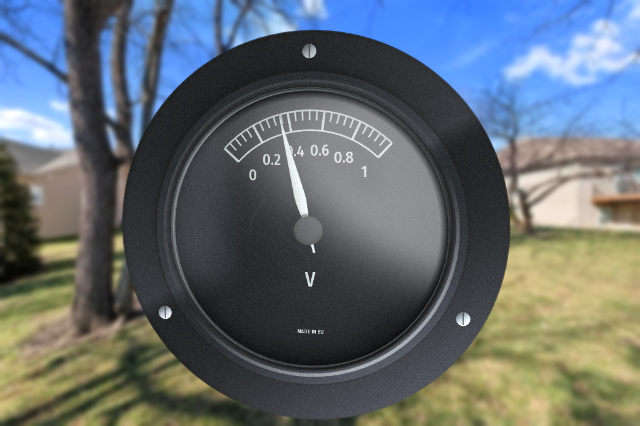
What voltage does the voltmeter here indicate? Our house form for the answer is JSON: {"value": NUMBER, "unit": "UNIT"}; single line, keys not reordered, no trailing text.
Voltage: {"value": 0.36, "unit": "V"}
